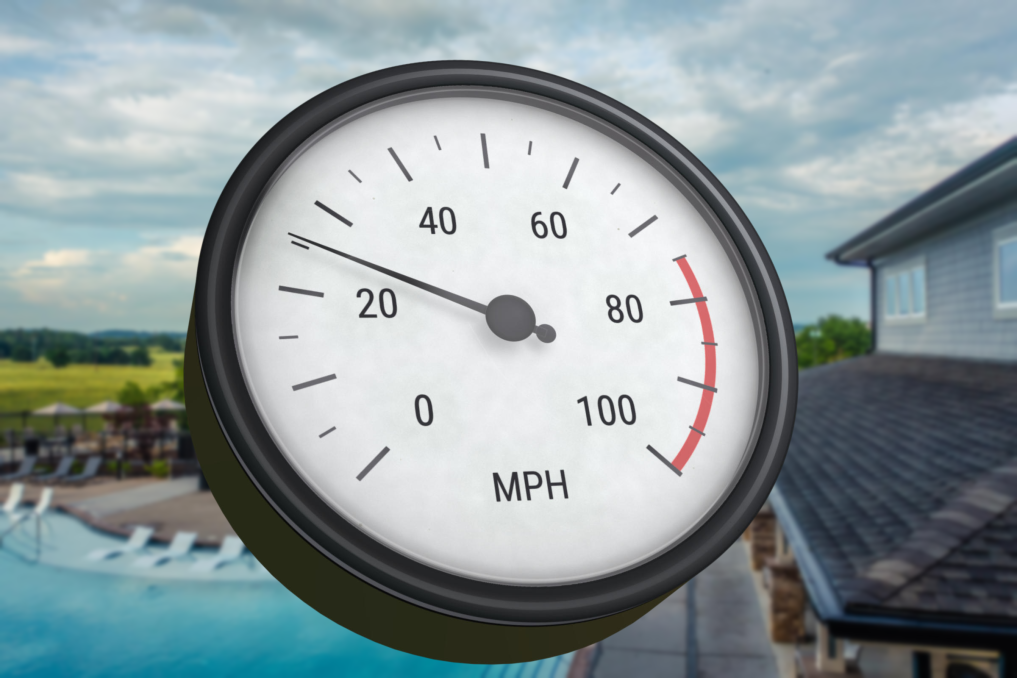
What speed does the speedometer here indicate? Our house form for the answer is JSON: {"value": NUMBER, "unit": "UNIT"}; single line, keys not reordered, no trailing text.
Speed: {"value": 25, "unit": "mph"}
